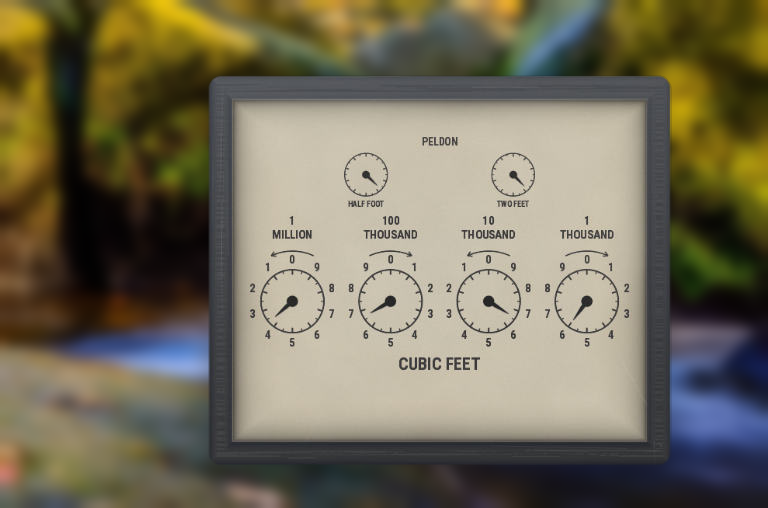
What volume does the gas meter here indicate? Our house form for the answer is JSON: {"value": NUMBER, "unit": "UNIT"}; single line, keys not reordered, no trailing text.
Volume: {"value": 366600, "unit": "ft³"}
